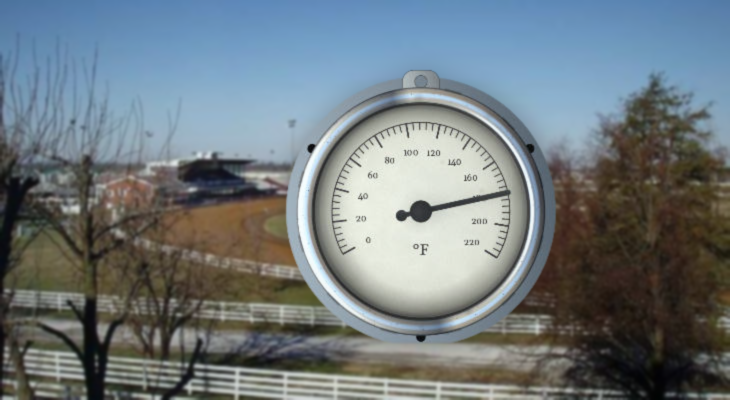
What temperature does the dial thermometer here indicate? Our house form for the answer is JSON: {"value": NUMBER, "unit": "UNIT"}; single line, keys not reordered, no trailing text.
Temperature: {"value": 180, "unit": "°F"}
